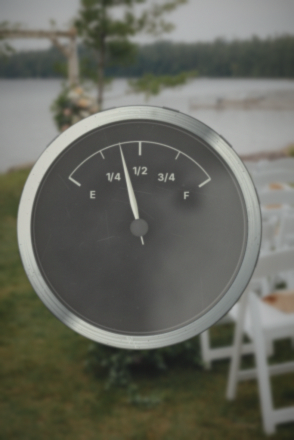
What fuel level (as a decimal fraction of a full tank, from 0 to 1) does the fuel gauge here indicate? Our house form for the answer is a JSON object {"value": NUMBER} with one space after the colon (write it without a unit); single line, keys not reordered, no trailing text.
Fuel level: {"value": 0.375}
